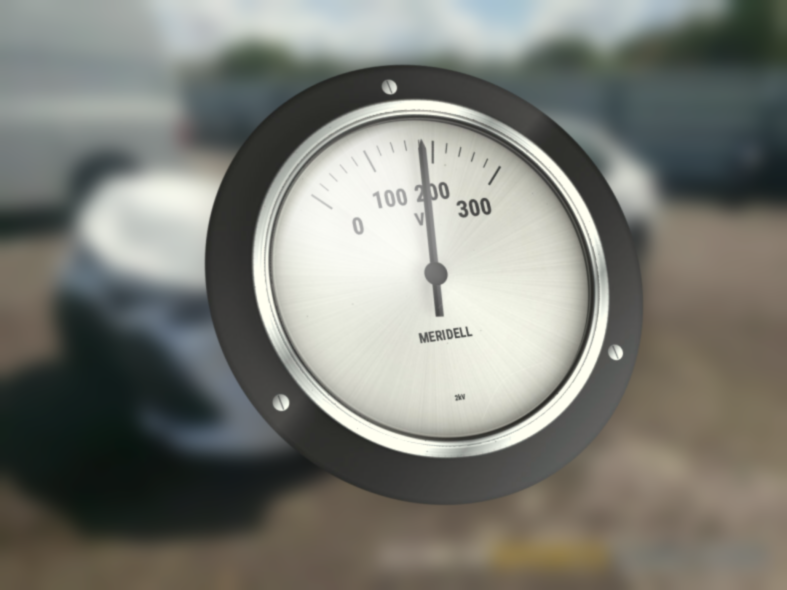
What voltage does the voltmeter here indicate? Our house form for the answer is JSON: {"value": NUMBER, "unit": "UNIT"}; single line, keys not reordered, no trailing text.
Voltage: {"value": 180, "unit": "V"}
